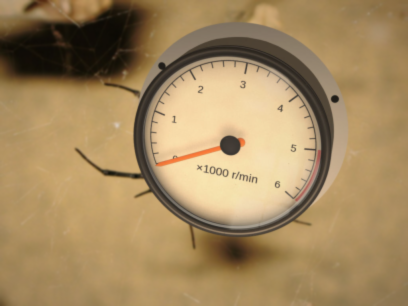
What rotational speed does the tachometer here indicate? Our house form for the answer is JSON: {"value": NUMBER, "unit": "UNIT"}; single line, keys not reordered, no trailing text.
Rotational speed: {"value": 0, "unit": "rpm"}
